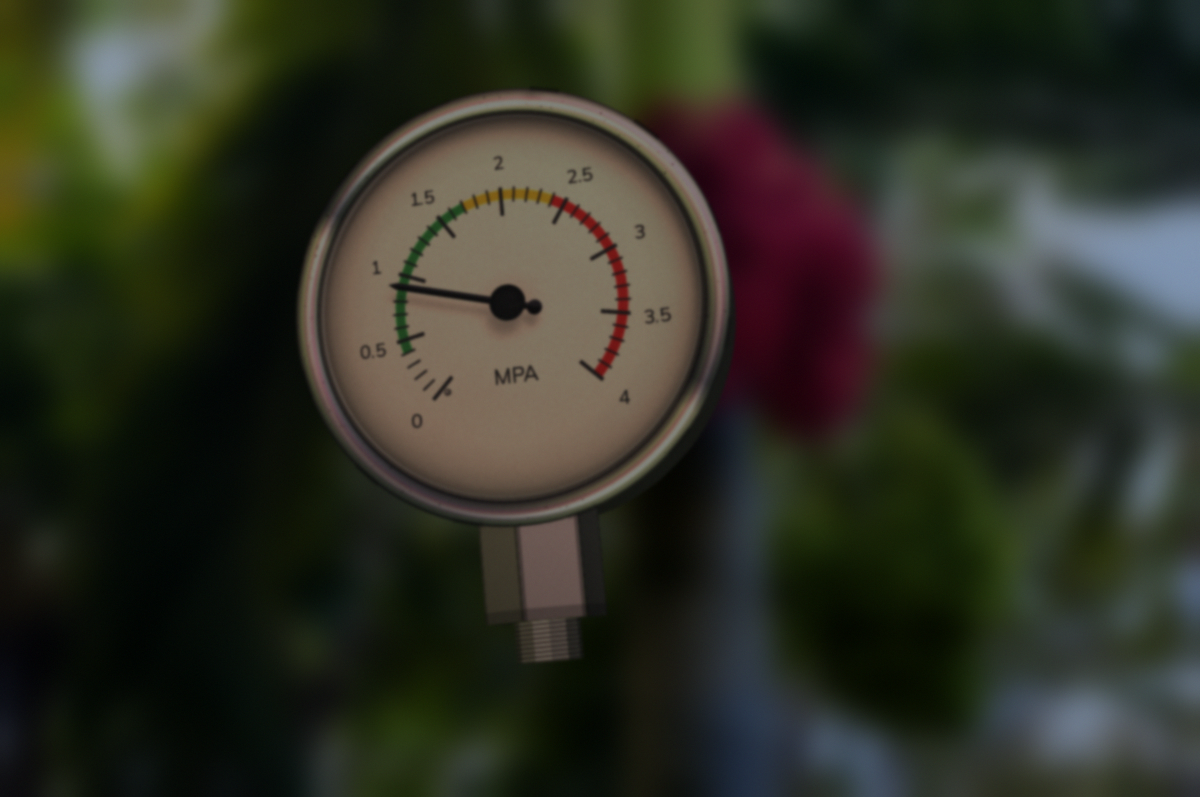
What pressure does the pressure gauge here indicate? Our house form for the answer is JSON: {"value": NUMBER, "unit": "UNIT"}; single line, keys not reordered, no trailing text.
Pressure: {"value": 0.9, "unit": "MPa"}
